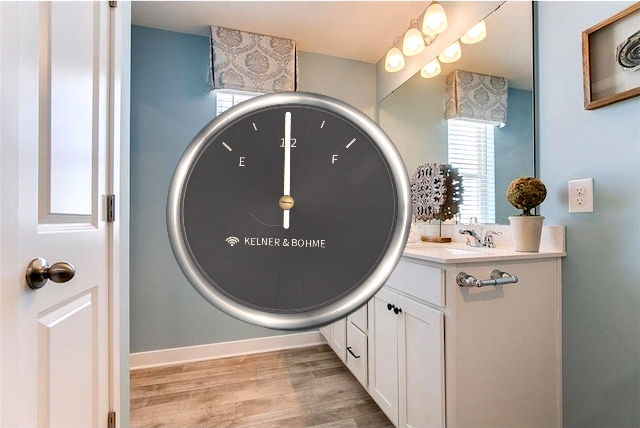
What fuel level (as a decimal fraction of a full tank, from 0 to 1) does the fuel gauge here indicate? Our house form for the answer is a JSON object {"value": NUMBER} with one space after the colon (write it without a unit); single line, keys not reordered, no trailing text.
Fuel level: {"value": 0.5}
